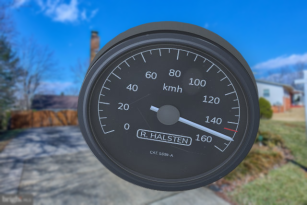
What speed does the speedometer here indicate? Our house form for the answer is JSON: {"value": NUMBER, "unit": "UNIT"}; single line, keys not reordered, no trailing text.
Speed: {"value": 150, "unit": "km/h"}
